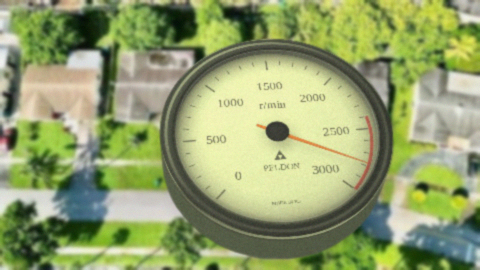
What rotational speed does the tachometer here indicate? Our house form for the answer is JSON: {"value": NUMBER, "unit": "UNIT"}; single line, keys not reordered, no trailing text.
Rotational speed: {"value": 2800, "unit": "rpm"}
